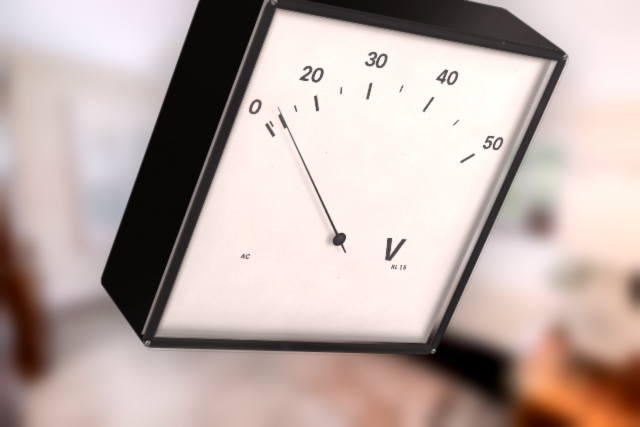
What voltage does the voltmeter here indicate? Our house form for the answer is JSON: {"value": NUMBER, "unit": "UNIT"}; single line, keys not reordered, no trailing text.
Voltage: {"value": 10, "unit": "V"}
